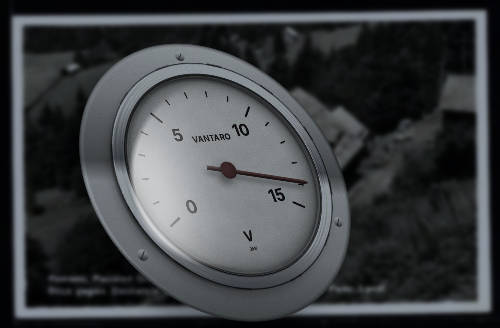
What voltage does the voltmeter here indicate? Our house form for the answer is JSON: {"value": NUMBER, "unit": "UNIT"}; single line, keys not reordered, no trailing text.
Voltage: {"value": 14, "unit": "V"}
